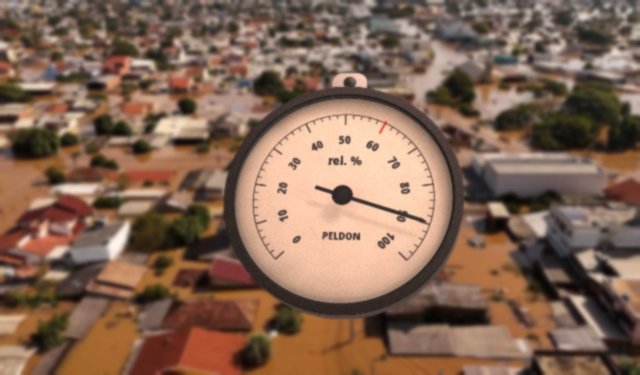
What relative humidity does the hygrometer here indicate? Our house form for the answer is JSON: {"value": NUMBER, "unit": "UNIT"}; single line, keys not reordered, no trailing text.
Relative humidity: {"value": 90, "unit": "%"}
